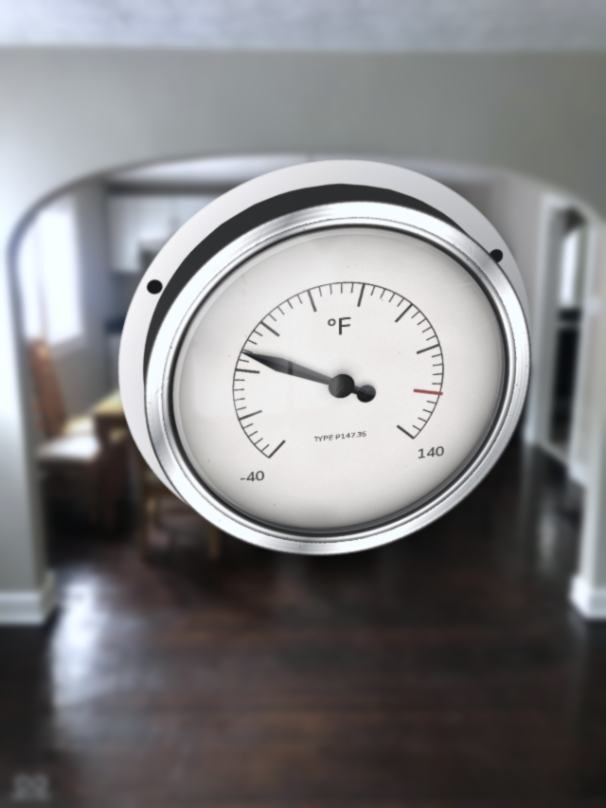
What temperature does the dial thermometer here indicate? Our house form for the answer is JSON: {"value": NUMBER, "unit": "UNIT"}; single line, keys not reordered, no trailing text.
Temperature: {"value": 8, "unit": "°F"}
